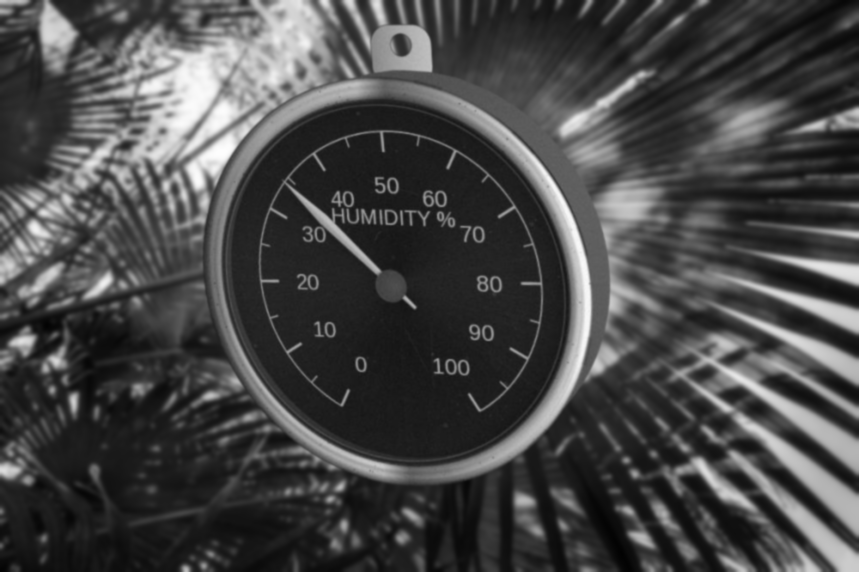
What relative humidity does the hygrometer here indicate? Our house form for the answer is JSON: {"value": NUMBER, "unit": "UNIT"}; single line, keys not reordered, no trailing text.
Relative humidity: {"value": 35, "unit": "%"}
